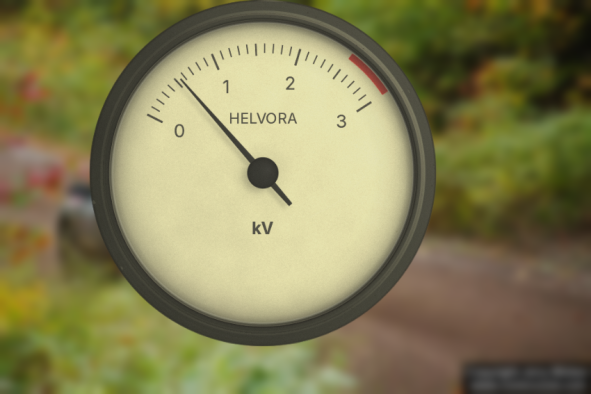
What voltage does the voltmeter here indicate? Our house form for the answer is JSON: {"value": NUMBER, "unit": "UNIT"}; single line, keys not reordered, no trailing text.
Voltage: {"value": 0.55, "unit": "kV"}
